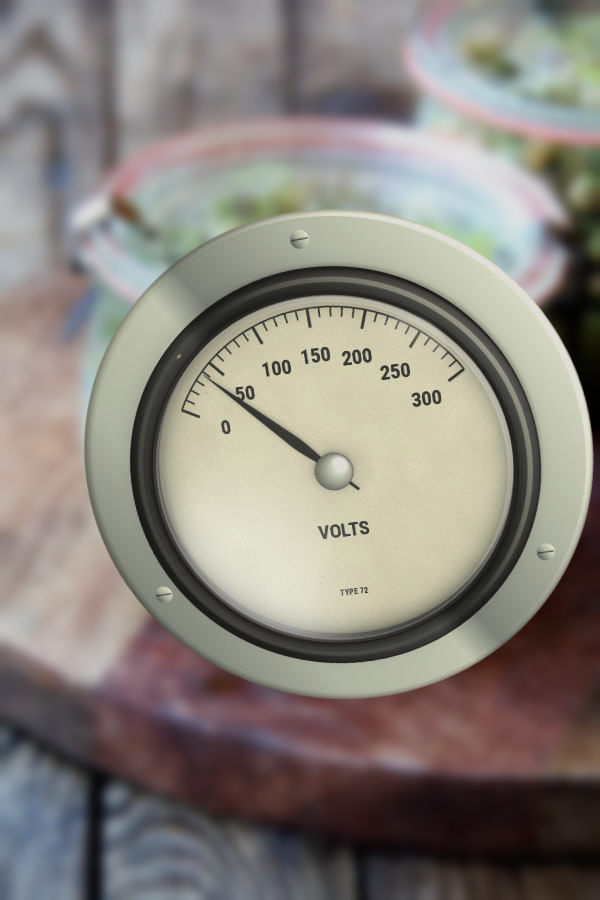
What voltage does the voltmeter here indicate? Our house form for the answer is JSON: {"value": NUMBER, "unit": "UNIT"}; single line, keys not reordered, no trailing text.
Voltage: {"value": 40, "unit": "V"}
